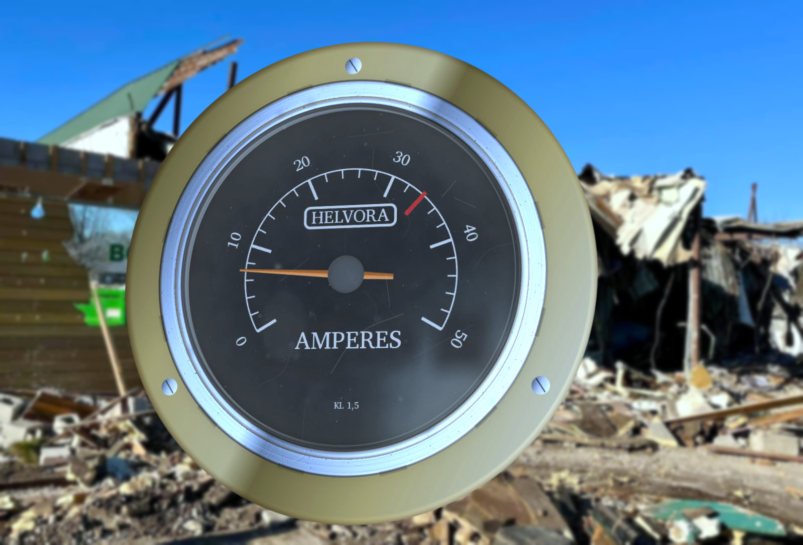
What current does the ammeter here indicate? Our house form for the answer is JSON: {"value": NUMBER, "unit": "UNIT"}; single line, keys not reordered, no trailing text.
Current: {"value": 7, "unit": "A"}
